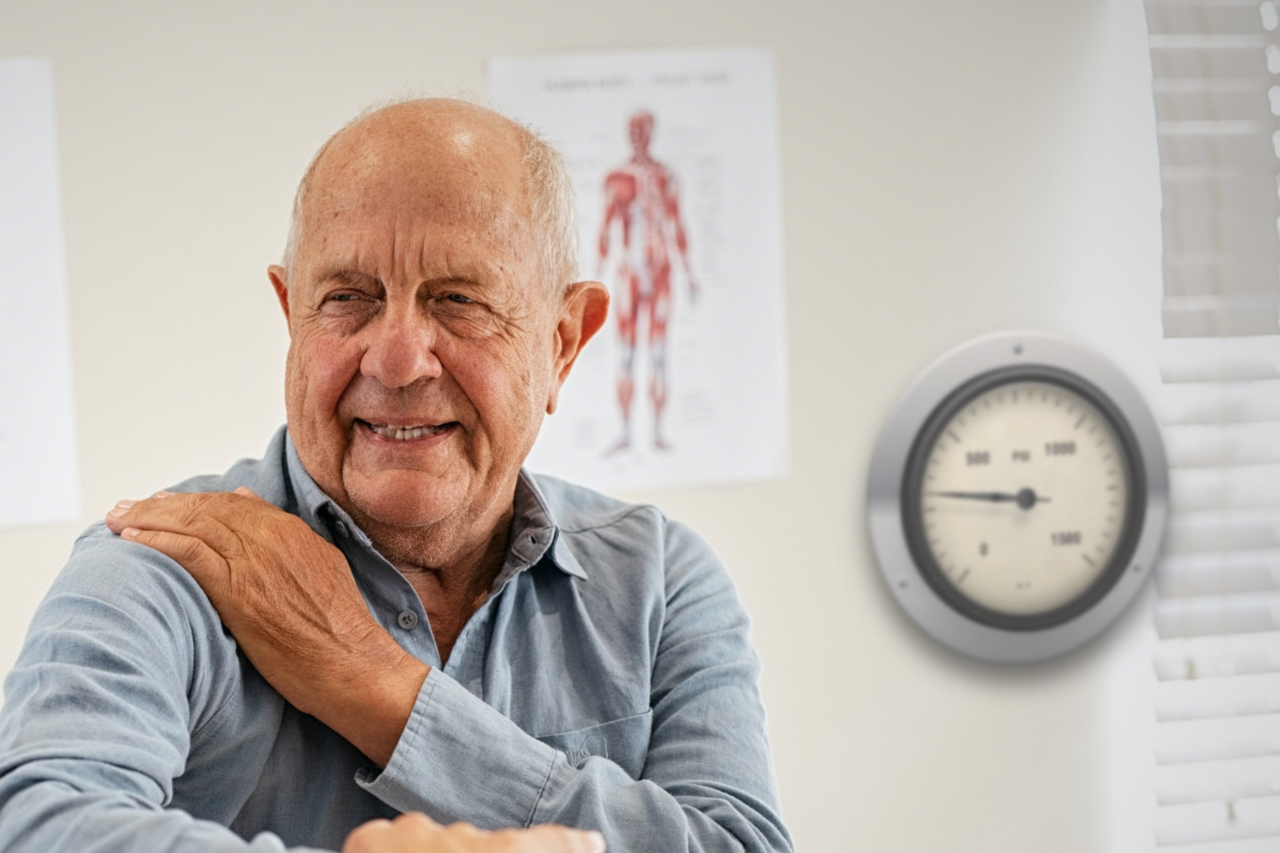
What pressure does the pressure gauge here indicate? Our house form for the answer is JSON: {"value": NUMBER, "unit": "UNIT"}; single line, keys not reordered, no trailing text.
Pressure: {"value": 300, "unit": "psi"}
